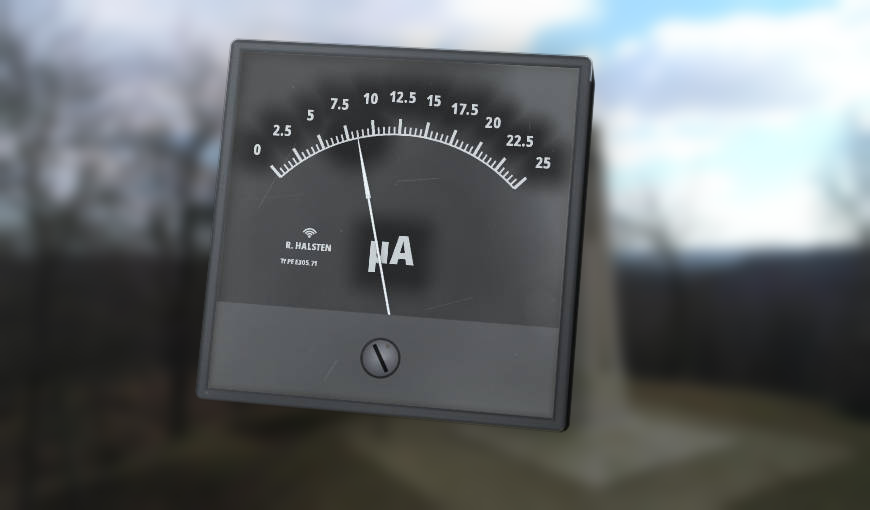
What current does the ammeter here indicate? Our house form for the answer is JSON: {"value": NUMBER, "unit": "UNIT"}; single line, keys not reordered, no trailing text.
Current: {"value": 8.5, "unit": "µA"}
